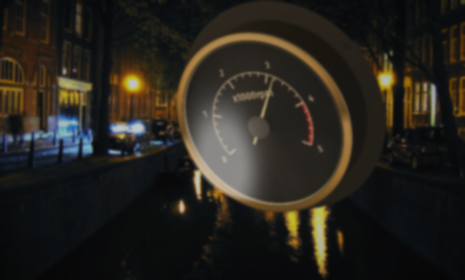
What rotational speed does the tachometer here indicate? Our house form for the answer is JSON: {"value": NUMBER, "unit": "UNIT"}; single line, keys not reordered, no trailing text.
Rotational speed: {"value": 3200, "unit": "rpm"}
